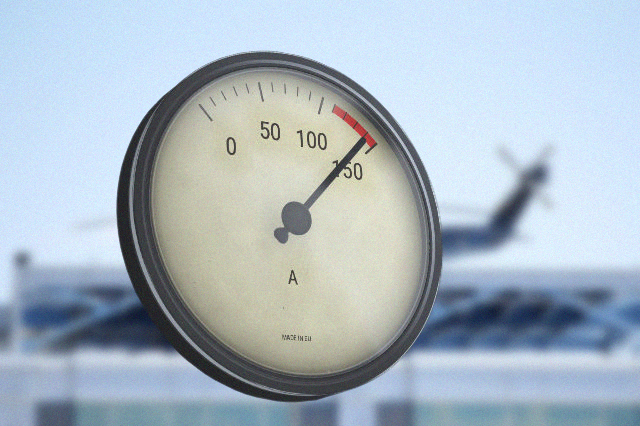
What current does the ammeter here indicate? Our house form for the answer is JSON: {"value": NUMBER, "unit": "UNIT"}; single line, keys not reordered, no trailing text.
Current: {"value": 140, "unit": "A"}
